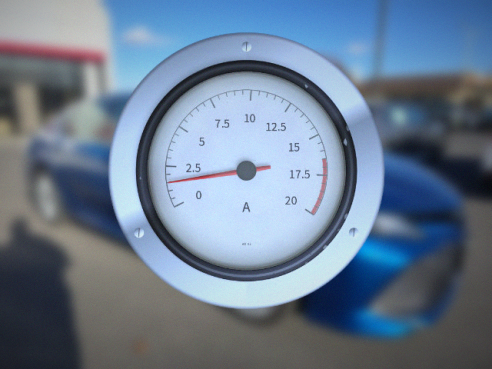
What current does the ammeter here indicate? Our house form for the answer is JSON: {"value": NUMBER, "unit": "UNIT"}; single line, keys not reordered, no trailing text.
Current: {"value": 1.5, "unit": "A"}
